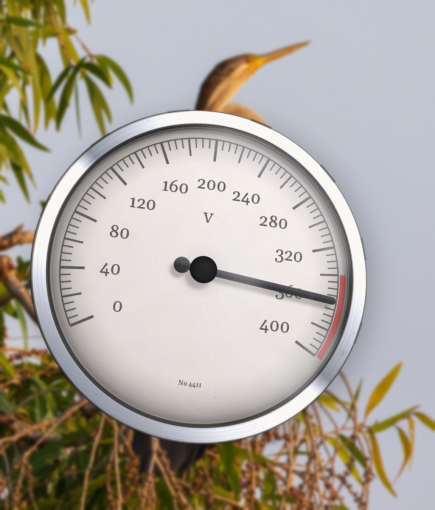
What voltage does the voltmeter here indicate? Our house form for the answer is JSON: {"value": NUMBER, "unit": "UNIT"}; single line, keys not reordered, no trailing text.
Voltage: {"value": 360, "unit": "V"}
